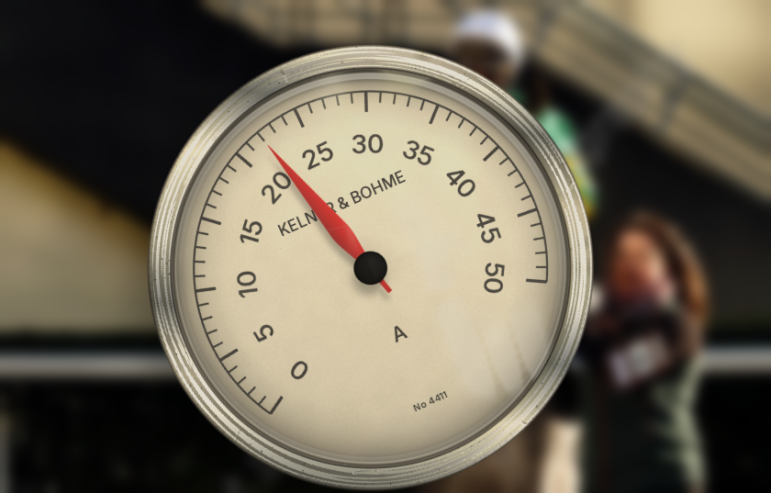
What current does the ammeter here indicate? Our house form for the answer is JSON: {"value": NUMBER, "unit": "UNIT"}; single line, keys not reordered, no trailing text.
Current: {"value": 22, "unit": "A"}
